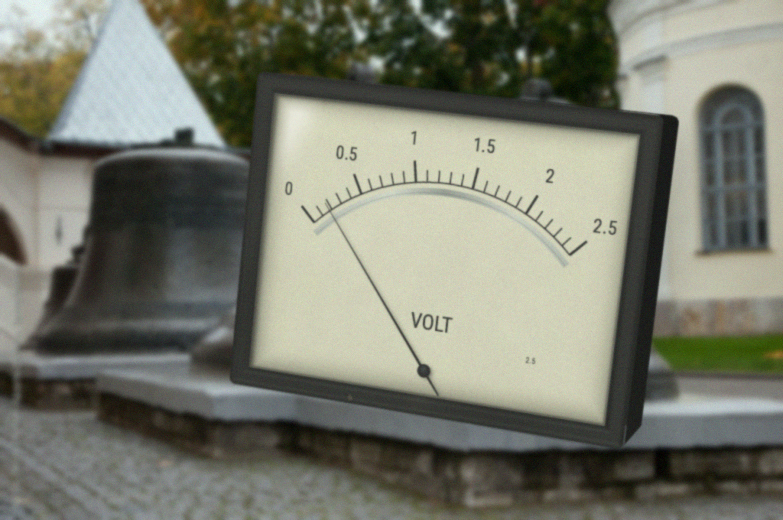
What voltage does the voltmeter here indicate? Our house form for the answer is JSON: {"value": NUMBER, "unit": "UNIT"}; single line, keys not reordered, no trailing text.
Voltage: {"value": 0.2, "unit": "V"}
